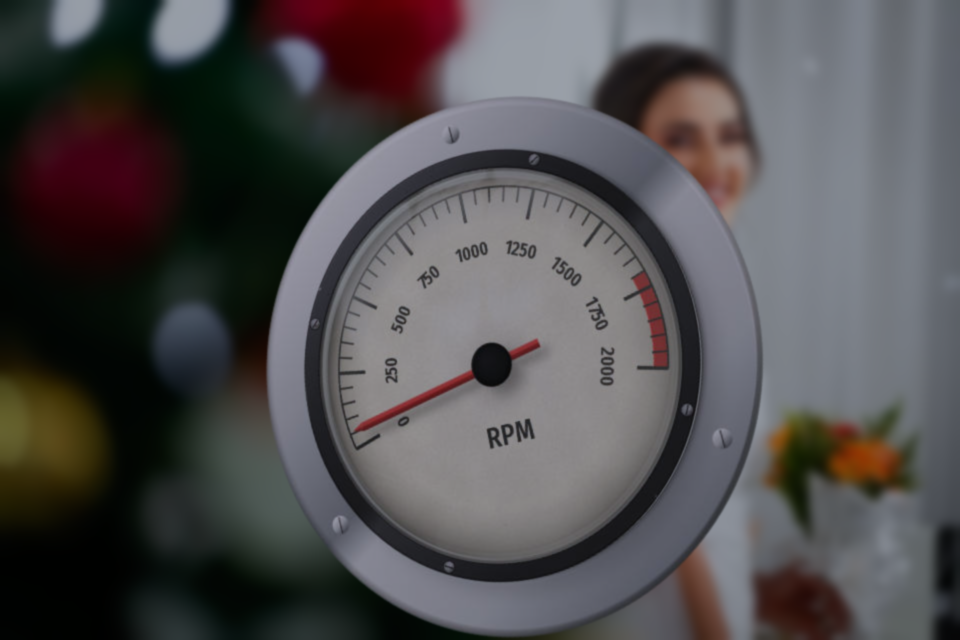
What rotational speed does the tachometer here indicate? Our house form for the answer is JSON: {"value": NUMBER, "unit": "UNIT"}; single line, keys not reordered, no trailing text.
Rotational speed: {"value": 50, "unit": "rpm"}
